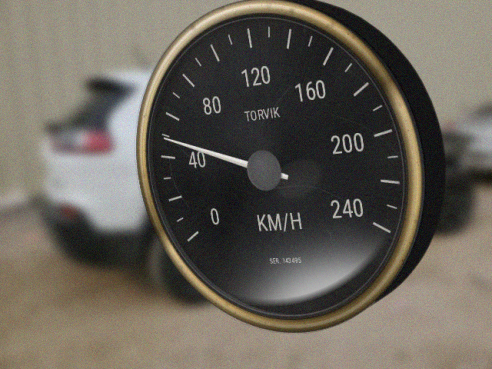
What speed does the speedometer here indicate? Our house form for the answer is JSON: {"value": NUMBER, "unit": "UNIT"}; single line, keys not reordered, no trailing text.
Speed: {"value": 50, "unit": "km/h"}
